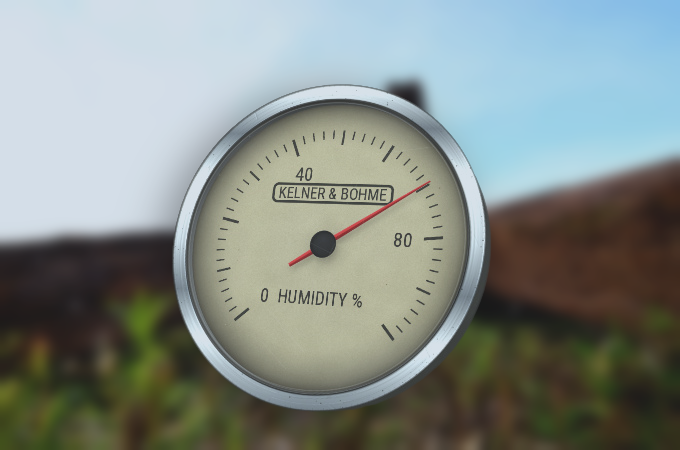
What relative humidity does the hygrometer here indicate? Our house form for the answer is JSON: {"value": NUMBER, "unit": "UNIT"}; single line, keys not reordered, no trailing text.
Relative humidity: {"value": 70, "unit": "%"}
